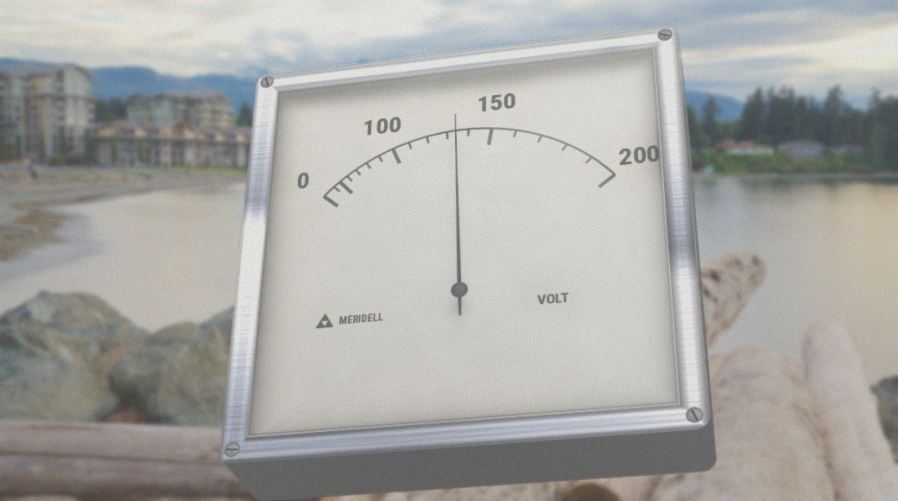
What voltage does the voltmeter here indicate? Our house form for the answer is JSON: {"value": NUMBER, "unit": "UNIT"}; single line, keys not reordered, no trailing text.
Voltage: {"value": 135, "unit": "V"}
